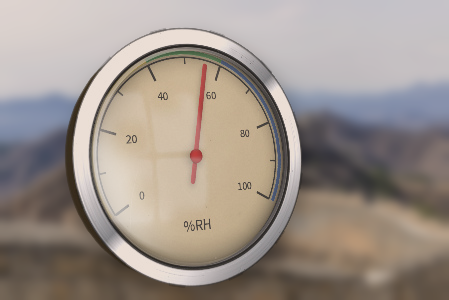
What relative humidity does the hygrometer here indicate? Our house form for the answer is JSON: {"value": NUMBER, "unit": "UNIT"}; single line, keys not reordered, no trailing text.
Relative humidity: {"value": 55, "unit": "%"}
